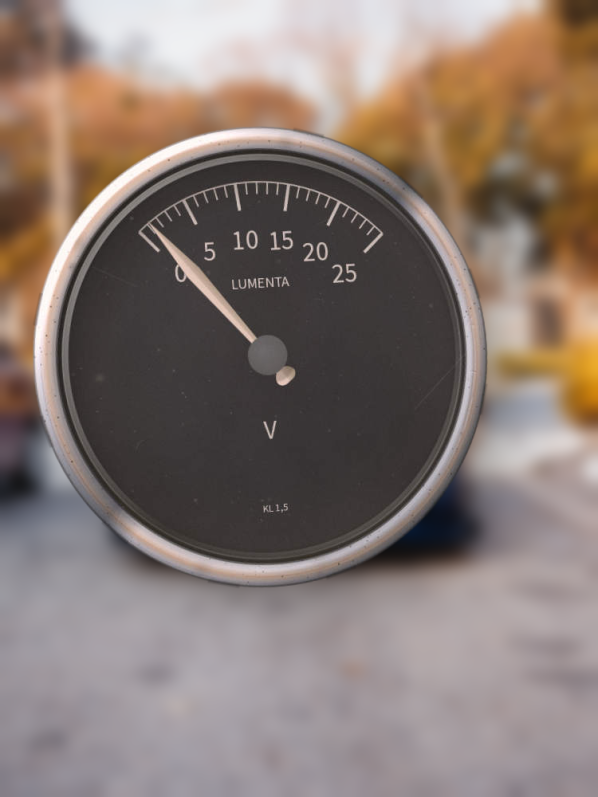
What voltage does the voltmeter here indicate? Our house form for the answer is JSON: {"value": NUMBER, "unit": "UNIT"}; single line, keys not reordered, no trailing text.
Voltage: {"value": 1, "unit": "V"}
